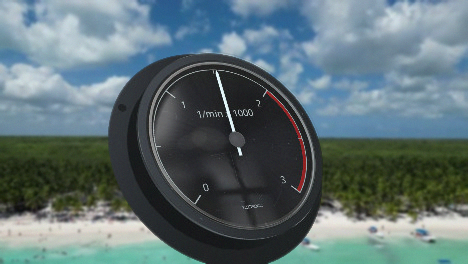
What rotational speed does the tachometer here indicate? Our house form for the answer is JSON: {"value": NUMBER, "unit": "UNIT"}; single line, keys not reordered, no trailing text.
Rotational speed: {"value": 1500, "unit": "rpm"}
